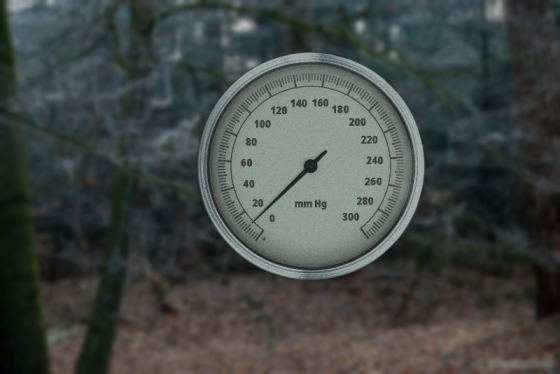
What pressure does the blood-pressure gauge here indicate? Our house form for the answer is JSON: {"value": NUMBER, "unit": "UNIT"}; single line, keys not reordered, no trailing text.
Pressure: {"value": 10, "unit": "mmHg"}
